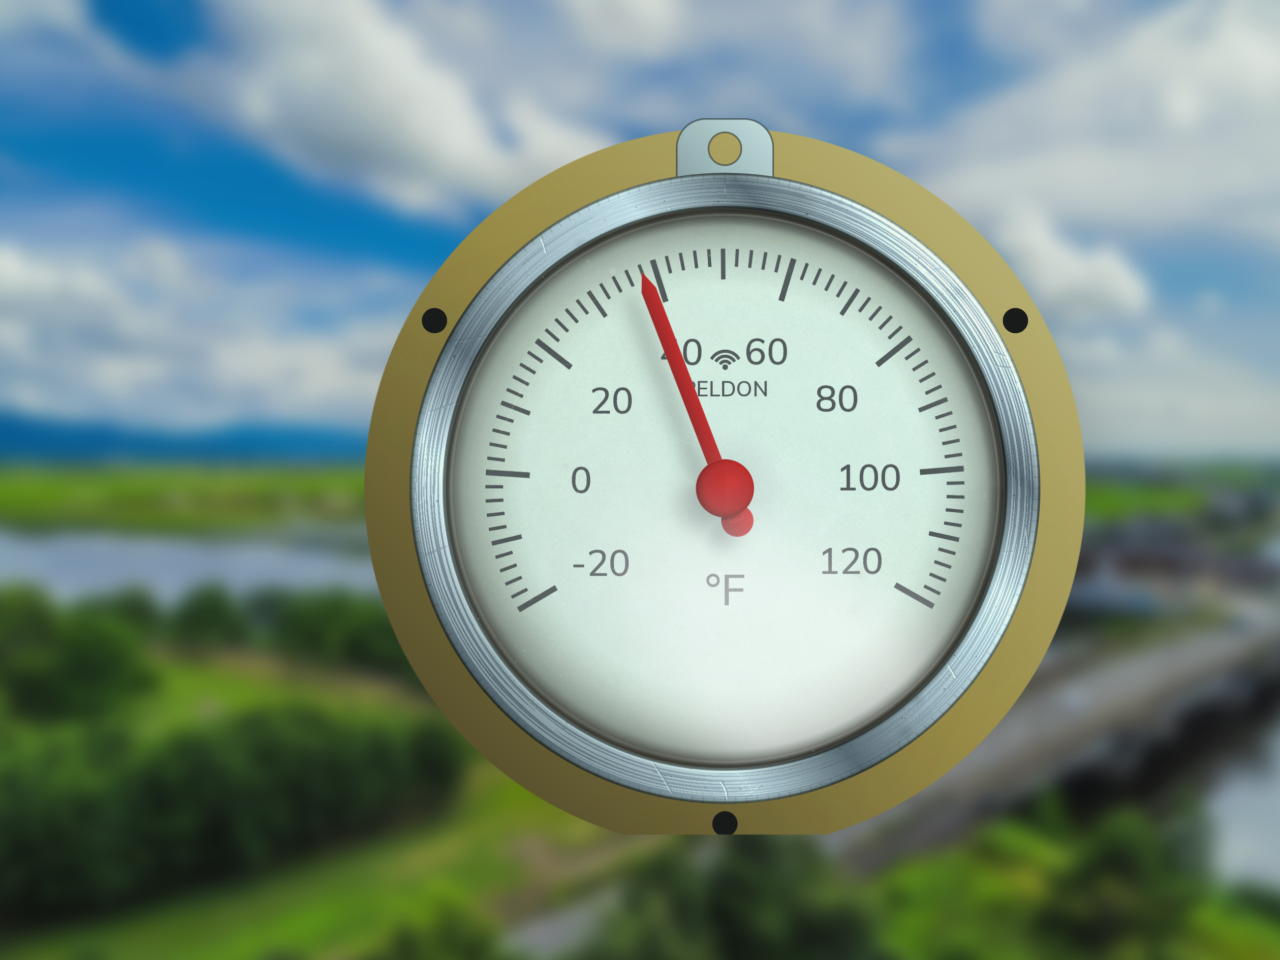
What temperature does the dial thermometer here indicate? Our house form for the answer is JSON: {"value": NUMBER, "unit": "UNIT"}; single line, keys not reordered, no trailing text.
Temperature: {"value": 38, "unit": "°F"}
